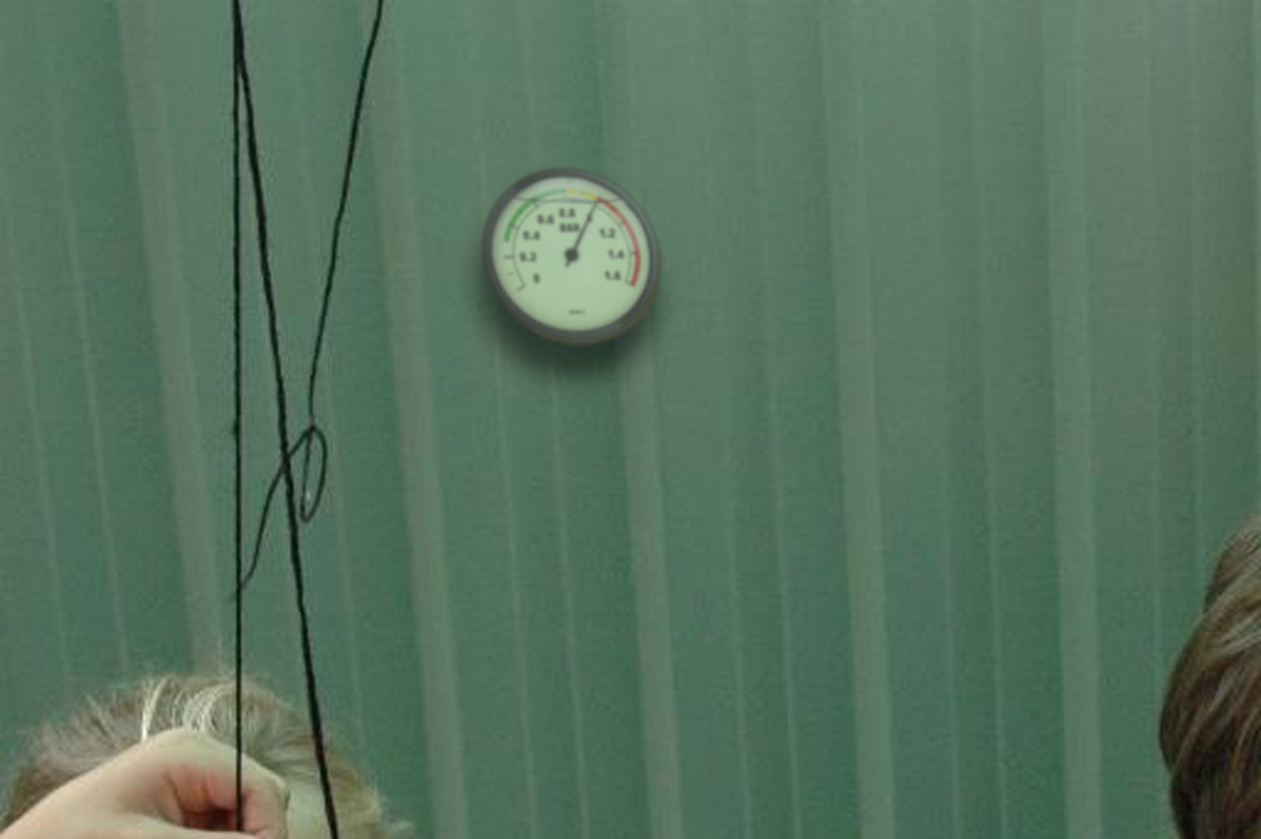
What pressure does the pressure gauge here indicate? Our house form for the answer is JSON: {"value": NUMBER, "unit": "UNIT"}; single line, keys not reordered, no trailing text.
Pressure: {"value": 1, "unit": "bar"}
